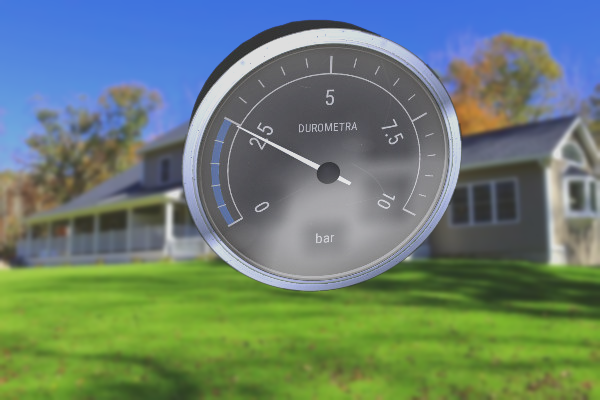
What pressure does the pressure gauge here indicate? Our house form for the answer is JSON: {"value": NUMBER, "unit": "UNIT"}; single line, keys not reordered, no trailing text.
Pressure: {"value": 2.5, "unit": "bar"}
